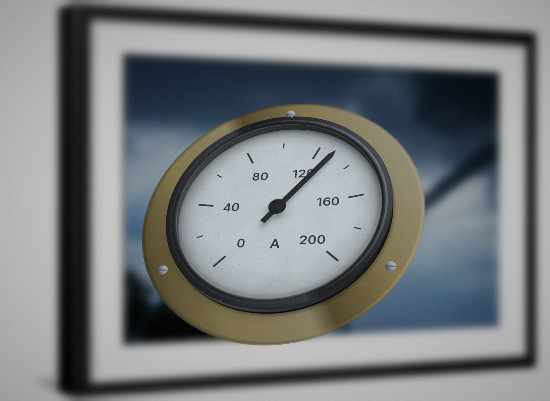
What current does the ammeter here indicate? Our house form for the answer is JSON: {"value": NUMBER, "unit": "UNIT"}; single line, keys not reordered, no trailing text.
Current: {"value": 130, "unit": "A"}
